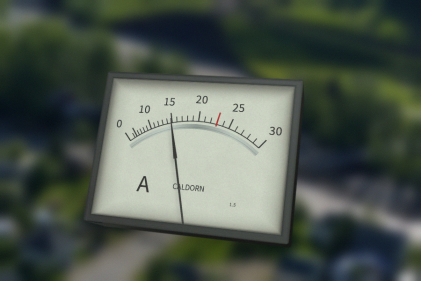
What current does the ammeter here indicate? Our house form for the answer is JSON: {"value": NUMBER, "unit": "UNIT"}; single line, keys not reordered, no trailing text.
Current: {"value": 15, "unit": "A"}
